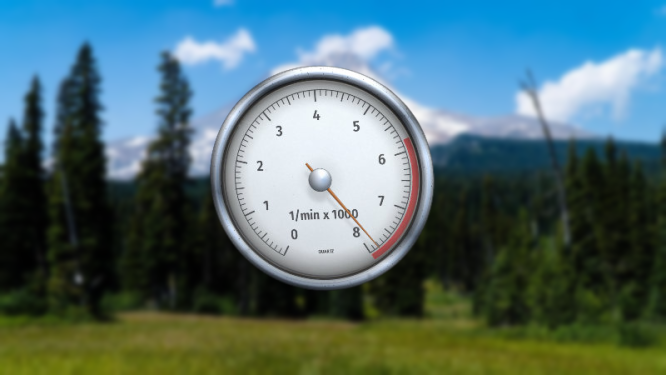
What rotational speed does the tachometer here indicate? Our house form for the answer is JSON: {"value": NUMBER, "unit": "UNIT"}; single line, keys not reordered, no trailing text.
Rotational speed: {"value": 7800, "unit": "rpm"}
